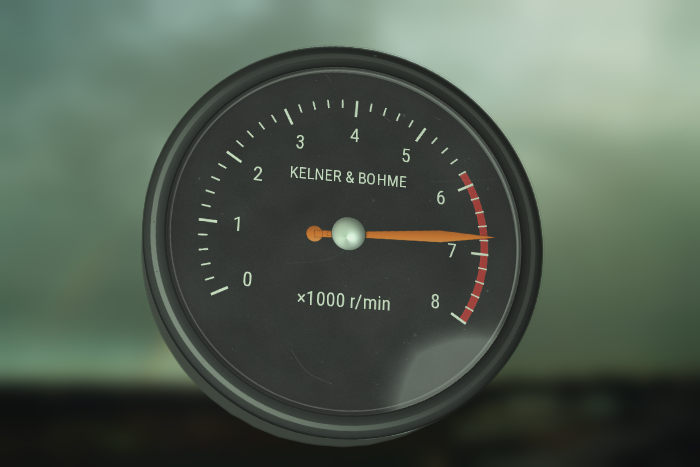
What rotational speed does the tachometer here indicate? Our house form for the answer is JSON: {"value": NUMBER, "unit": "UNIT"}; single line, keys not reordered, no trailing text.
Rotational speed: {"value": 6800, "unit": "rpm"}
